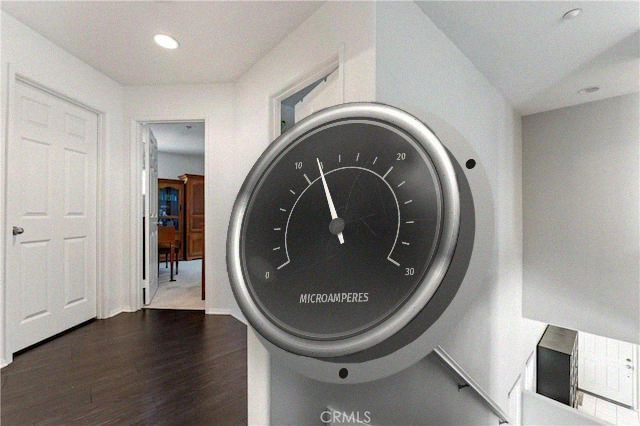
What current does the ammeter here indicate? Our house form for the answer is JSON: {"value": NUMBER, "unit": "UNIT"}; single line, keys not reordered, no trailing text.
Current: {"value": 12, "unit": "µA"}
